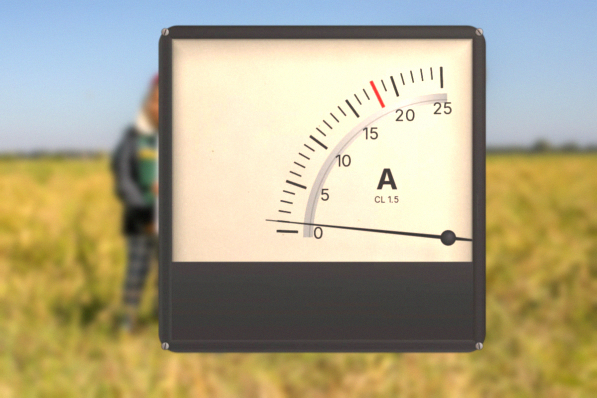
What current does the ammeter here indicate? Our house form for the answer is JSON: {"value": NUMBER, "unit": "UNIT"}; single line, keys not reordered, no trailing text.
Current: {"value": 1, "unit": "A"}
